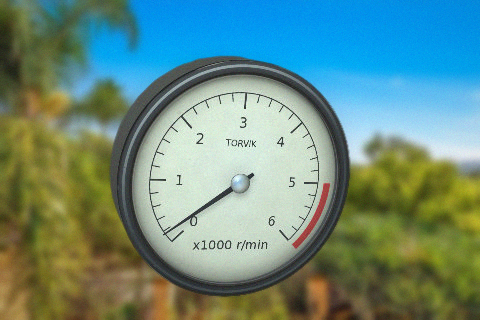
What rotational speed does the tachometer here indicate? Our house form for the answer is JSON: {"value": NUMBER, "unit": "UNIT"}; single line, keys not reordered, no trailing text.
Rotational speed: {"value": 200, "unit": "rpm"}
